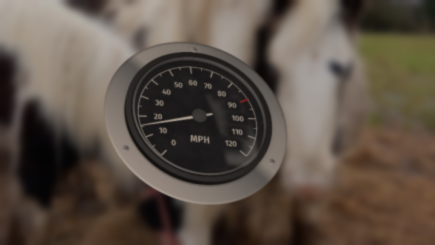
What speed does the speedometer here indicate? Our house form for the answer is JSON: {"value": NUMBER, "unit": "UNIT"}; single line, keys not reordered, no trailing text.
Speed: {"value": 15, "unit": "mph"}
